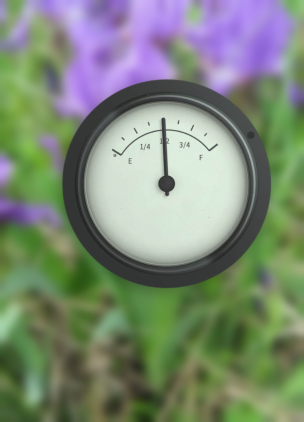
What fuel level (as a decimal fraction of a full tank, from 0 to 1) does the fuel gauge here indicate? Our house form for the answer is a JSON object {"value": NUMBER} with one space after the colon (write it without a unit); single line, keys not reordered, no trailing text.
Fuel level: {"value": 0.5}
